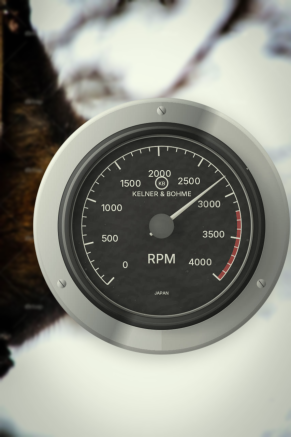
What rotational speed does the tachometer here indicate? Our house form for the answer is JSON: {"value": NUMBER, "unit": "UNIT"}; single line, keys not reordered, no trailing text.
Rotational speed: {"value": 2800, "unit": "rpm"}
